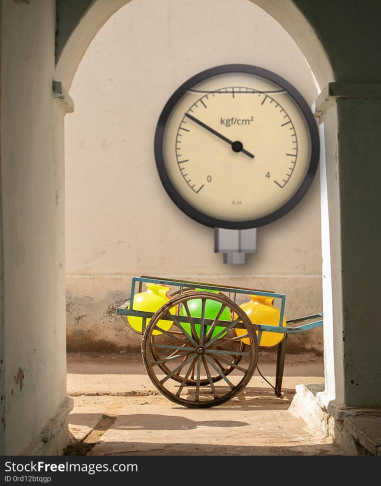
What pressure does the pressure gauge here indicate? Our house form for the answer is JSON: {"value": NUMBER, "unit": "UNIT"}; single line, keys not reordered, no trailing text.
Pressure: {"value": 1.2, "unit": "kg/cm²"}
